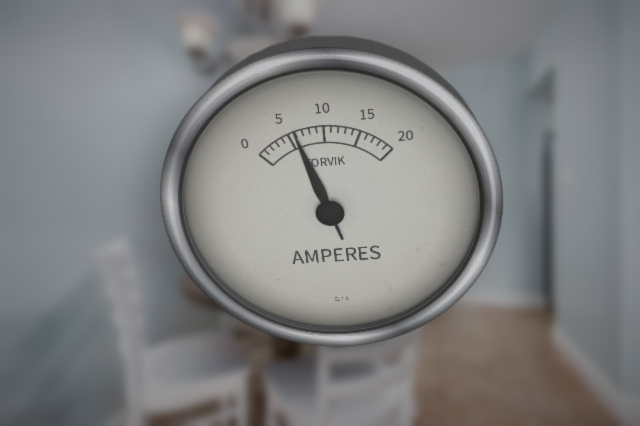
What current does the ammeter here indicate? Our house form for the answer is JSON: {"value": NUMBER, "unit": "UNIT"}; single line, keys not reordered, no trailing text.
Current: {"value": 6, "unit": "A"}
